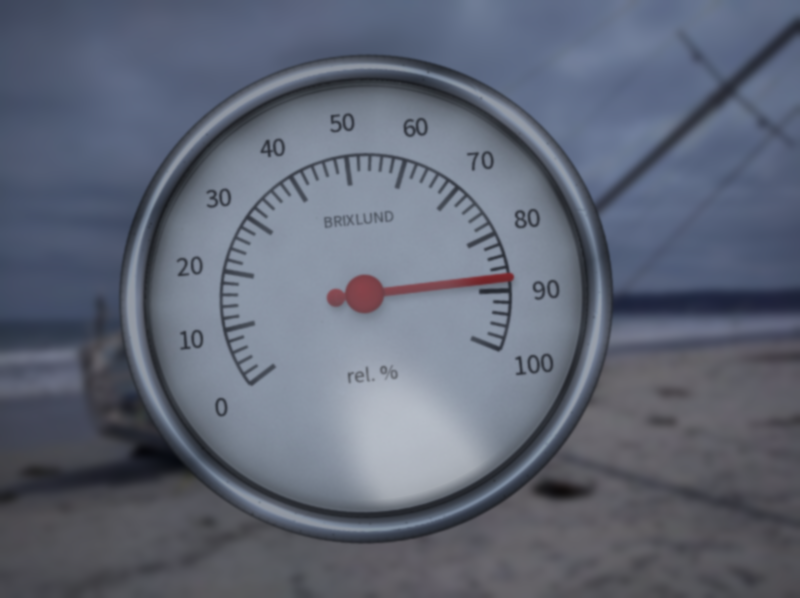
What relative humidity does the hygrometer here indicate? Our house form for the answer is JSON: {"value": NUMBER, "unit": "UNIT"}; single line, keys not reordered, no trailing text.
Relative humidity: {"value": 88, "unit": "%"}
